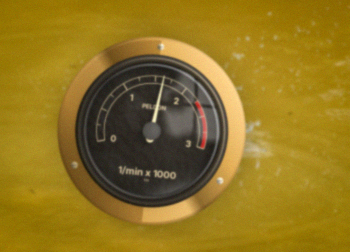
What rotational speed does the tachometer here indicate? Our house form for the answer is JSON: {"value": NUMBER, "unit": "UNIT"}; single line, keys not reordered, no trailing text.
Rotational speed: {"value": 1625, "unit": "rpm"}
